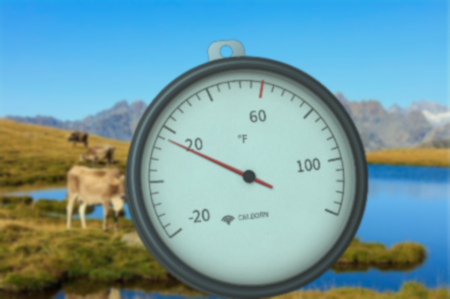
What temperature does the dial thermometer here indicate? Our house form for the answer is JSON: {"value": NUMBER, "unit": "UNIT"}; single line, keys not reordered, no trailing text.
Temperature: {"value": 16, "unit": "°F"}
